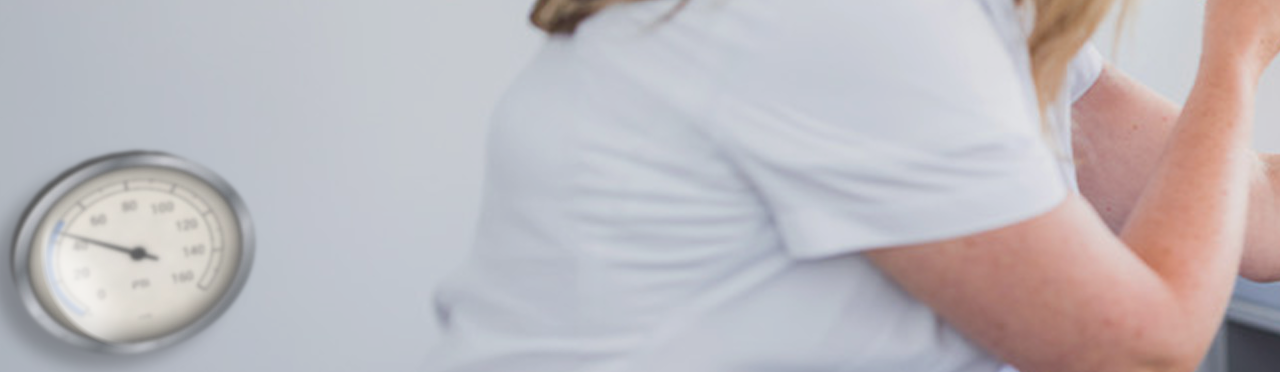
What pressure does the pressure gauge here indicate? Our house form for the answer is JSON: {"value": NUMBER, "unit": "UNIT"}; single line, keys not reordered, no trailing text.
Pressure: {"value": 45, "unit": "psi"}
